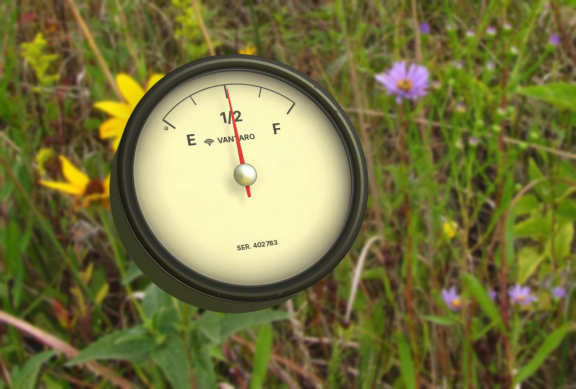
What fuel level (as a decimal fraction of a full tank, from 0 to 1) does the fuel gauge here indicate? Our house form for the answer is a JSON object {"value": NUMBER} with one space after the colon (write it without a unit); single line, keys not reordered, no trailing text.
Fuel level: {"value": 0.5}
